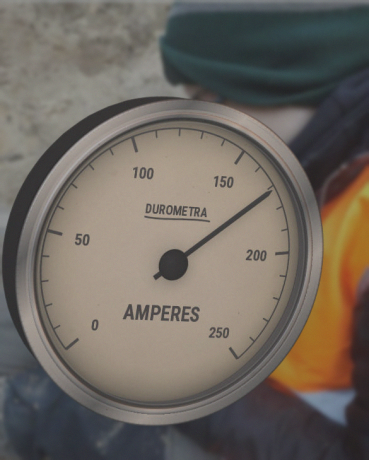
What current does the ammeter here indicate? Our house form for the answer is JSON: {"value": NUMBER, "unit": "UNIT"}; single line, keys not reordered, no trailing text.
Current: {"value": 170, "unit": "A"}
